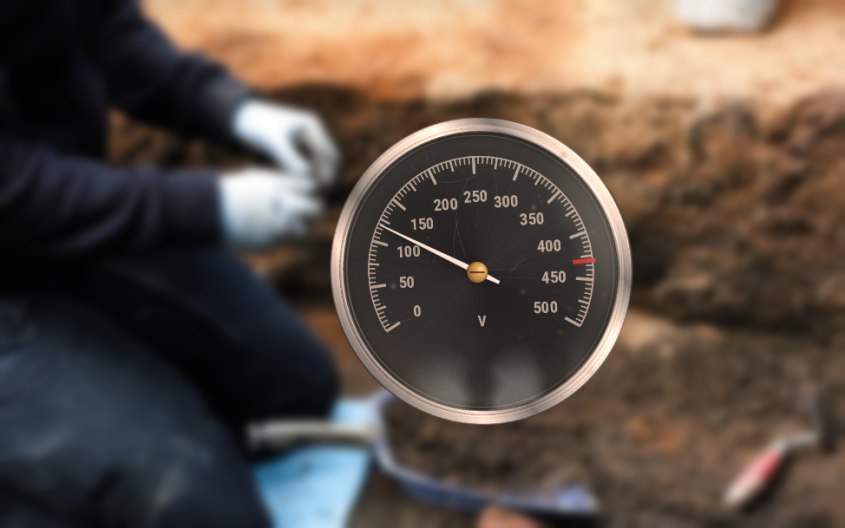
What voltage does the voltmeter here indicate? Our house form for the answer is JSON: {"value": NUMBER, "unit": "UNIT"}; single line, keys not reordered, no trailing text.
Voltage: {"value": 120, "unit": "V"}
